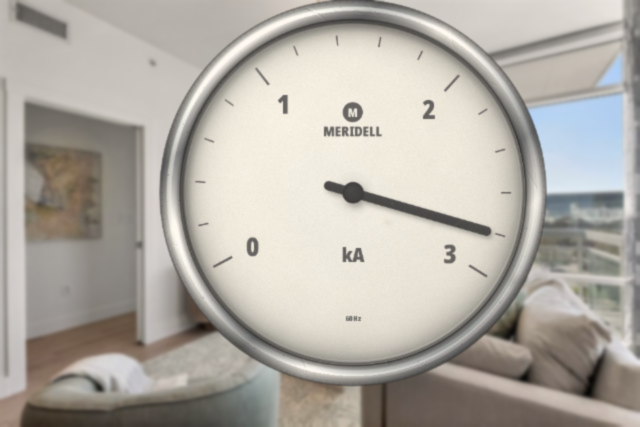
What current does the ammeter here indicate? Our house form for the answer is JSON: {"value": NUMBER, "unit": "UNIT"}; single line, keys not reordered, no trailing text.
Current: {"value": 2.8, "unit": "kA"}
